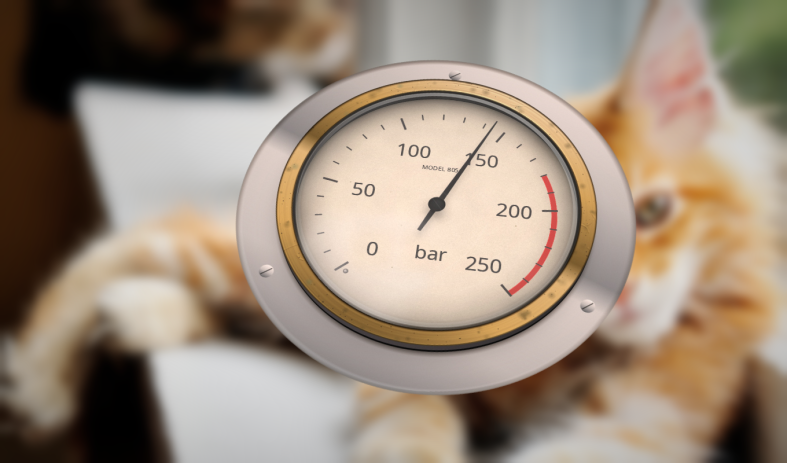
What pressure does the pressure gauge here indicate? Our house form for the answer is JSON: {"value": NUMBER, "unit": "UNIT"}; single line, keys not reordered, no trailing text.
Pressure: {"value": 145, "unit": "bar"}
